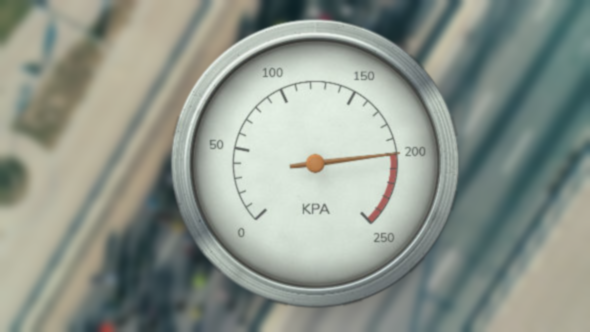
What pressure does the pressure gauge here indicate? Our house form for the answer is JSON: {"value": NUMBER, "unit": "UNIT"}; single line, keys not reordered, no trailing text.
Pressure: {"value": 200, "unit": "kPa"}
